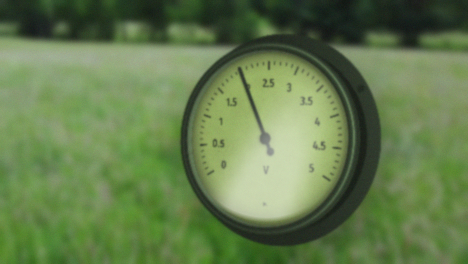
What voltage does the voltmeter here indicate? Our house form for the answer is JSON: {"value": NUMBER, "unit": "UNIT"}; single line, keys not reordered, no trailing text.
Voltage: {"value": 2, "unit": "V"}
